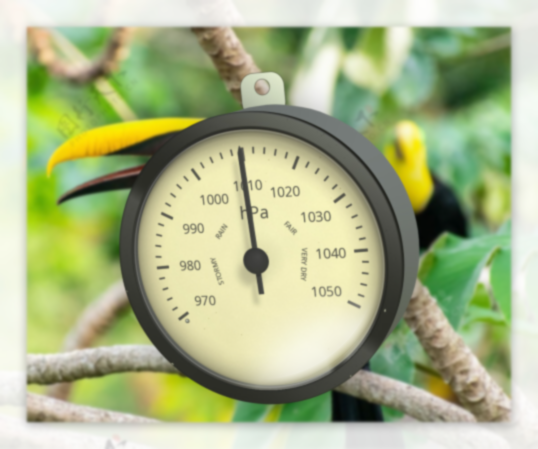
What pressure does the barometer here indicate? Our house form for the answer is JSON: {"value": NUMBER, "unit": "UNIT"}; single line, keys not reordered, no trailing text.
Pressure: {"value": 1010, "unit": "hPa"}
